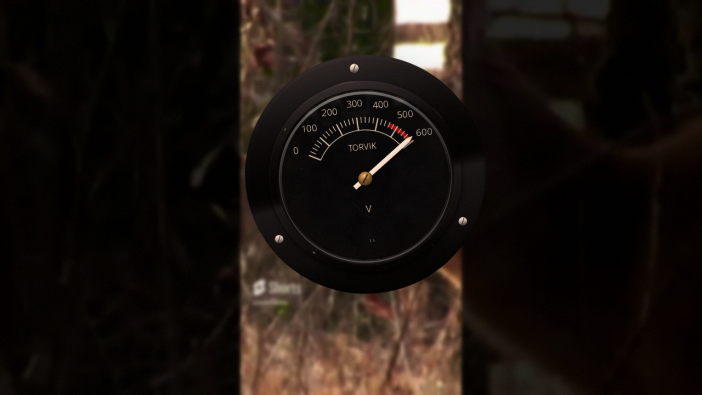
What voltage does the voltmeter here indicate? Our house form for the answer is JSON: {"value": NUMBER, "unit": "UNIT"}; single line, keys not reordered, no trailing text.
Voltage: {"value": 580, "unit": "V"}
